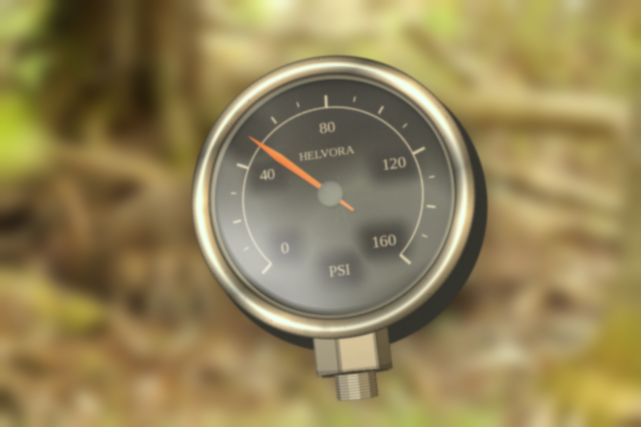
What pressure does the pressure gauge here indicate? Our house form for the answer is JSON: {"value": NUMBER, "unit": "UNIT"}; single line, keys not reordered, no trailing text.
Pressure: {"value": 50, "unit": "psi"}
